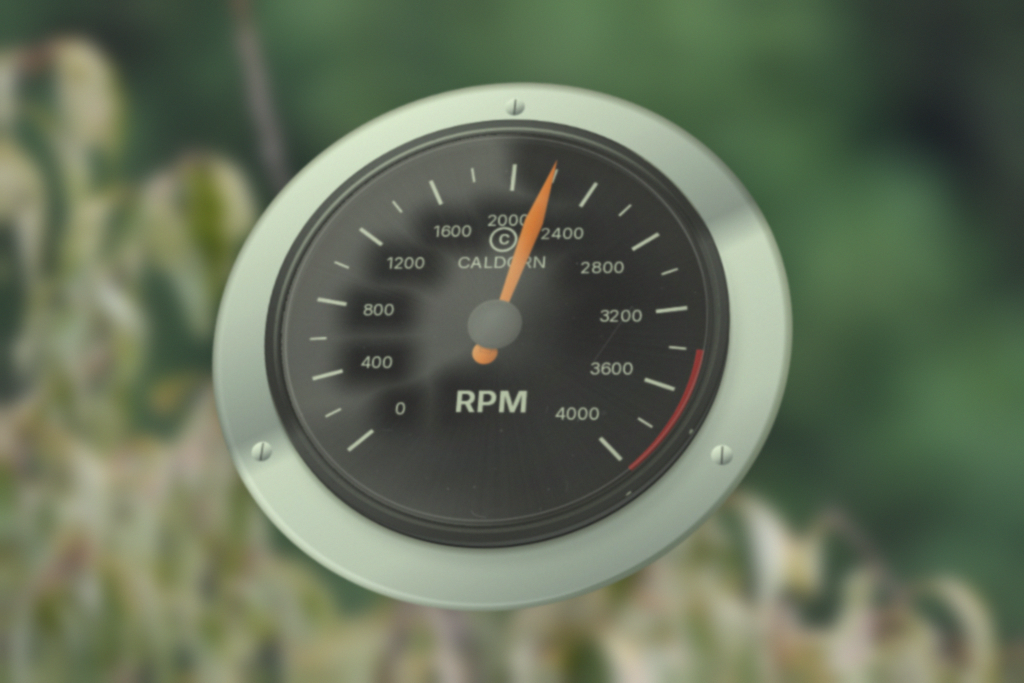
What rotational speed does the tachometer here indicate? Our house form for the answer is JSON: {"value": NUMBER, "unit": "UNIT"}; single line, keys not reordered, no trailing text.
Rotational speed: {"value": 2200, "unit": "rpm"}
